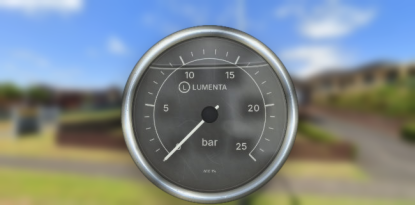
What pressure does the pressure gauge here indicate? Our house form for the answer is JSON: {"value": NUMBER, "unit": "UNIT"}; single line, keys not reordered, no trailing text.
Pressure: {"value": 0, "unit": "bar"}
